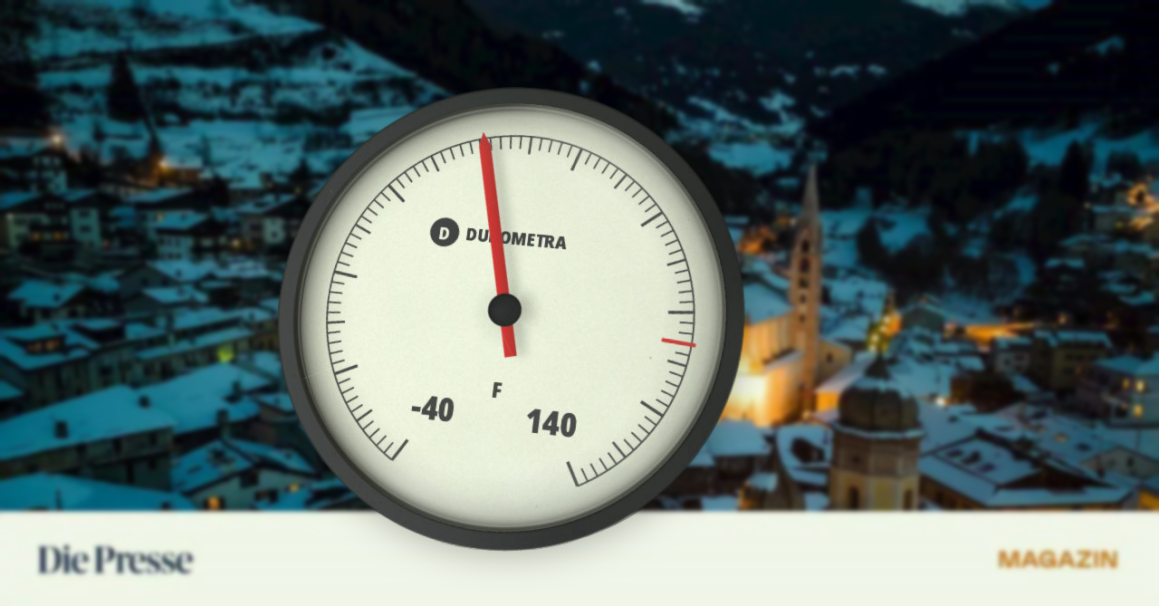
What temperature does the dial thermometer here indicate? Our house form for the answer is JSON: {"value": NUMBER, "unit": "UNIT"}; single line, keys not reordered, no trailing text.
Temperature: {"value": 41, "unit": "°F"}
